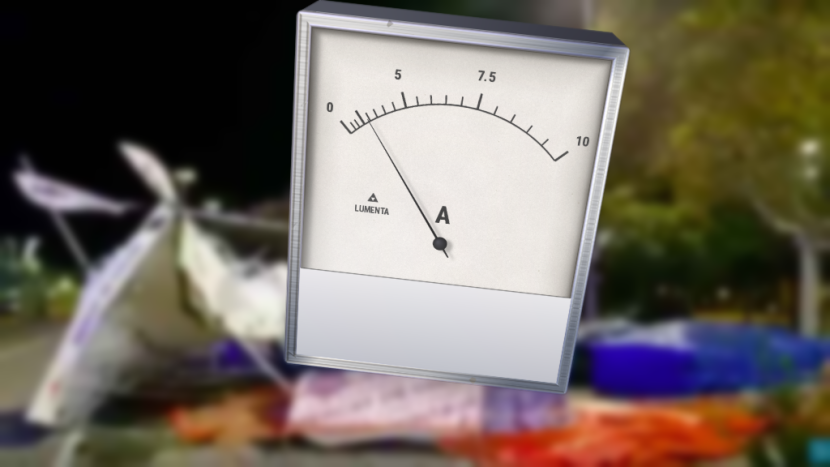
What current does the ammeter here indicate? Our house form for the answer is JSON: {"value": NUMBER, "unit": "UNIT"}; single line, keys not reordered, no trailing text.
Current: {"value": 3, "unit": "A"}
